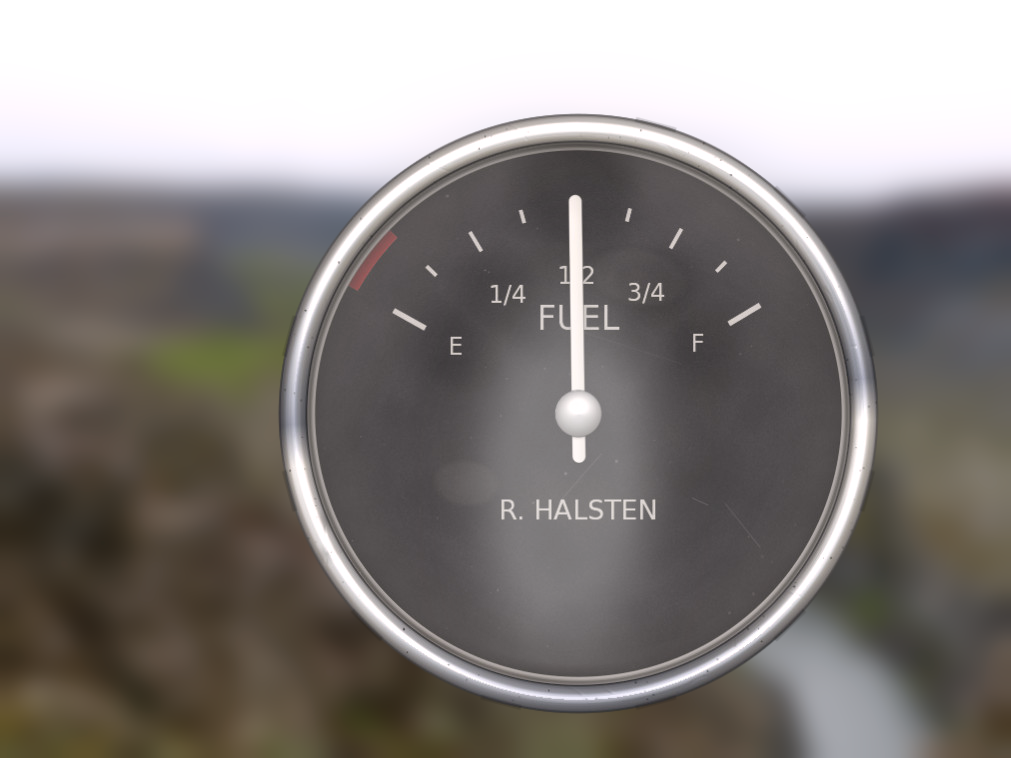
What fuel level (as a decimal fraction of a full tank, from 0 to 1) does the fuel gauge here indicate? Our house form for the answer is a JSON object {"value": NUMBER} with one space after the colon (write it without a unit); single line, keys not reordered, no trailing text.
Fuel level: {"value": 0.5}
